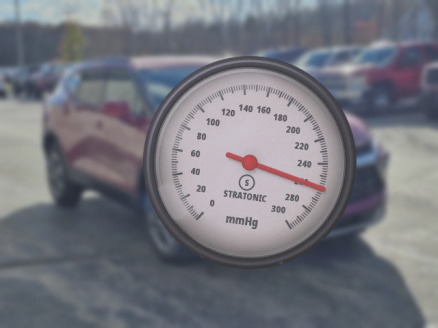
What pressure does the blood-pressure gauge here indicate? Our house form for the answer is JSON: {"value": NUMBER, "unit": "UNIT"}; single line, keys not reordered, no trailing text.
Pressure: {"value": 260, "unit": "mmHg"}
